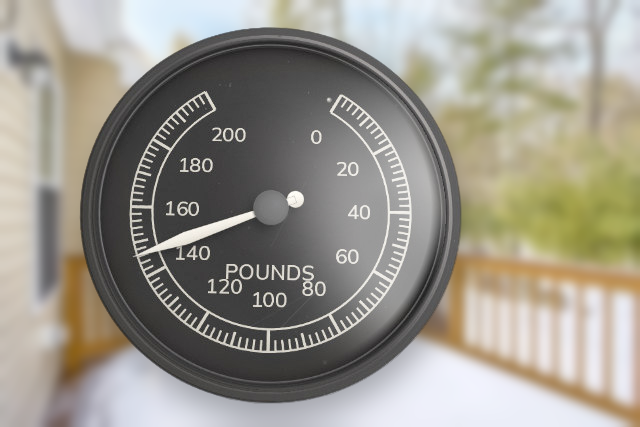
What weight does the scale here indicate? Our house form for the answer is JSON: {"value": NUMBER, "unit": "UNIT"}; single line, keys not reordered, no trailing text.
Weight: {"value": 146, "unit": "lb"}
